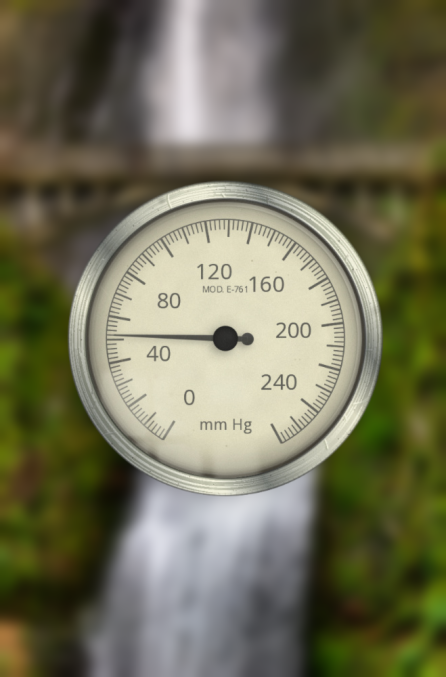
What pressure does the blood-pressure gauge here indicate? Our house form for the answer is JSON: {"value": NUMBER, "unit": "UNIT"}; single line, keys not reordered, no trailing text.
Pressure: {"value": 52, "unit": "mmHg"}
